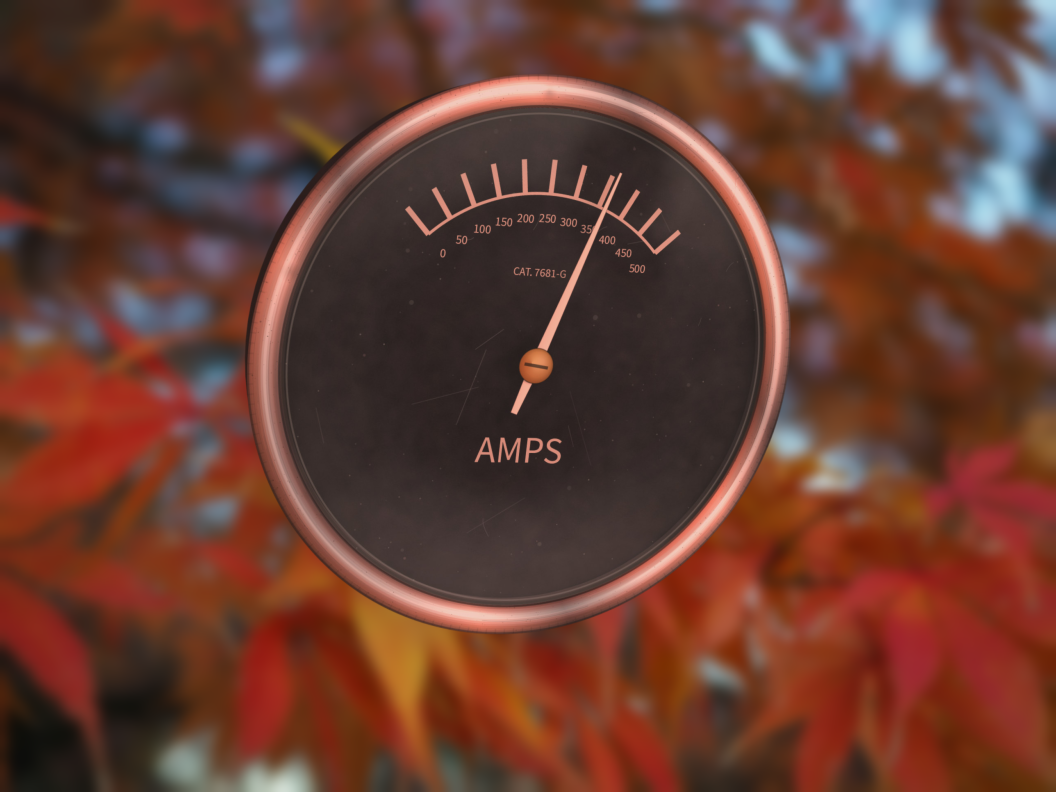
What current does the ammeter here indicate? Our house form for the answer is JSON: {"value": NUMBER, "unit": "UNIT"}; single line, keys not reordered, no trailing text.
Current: {"value": 350, "unit": "A"}
